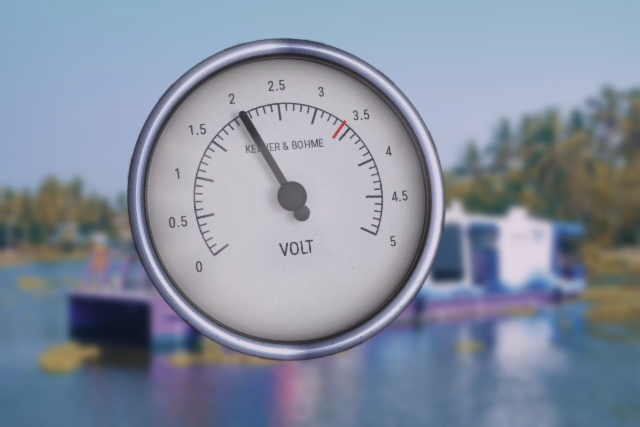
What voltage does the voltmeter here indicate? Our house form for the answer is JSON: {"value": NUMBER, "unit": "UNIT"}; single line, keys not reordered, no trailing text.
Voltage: {"value": 2, "unit": "V"}
